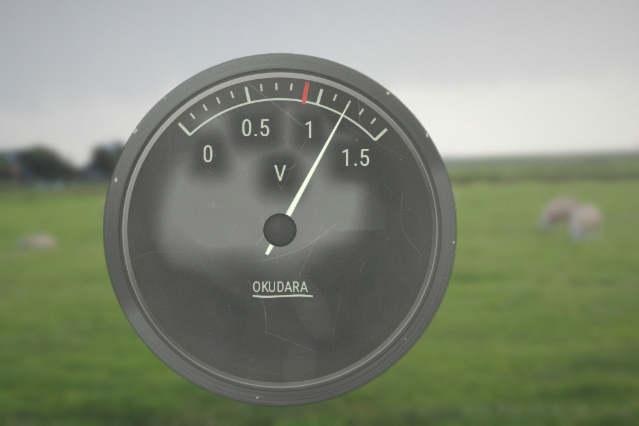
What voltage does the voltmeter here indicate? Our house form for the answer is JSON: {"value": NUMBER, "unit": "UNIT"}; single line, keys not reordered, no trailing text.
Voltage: {"value": 1.2, "unit": "V"}
